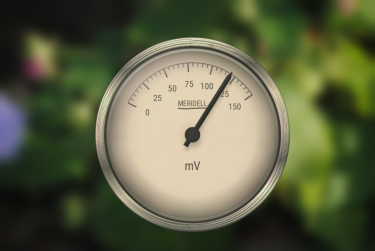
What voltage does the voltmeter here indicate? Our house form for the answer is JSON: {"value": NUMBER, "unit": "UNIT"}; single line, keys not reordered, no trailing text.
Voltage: {"value": 120, "unit": "mV"}
